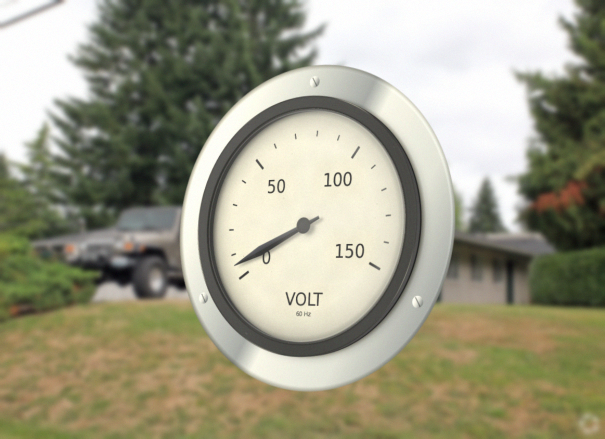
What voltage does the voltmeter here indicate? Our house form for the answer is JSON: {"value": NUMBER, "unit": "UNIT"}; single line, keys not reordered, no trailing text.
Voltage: {"value": 5, "unit": "V"}
